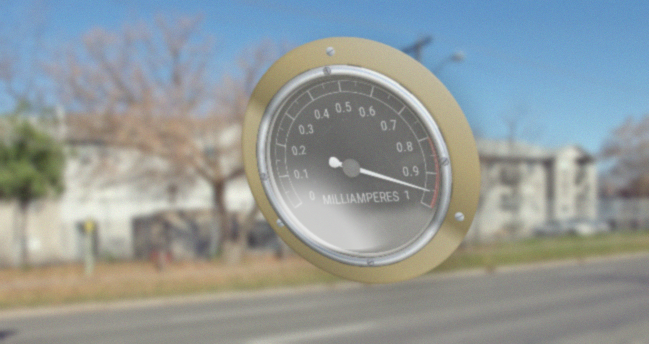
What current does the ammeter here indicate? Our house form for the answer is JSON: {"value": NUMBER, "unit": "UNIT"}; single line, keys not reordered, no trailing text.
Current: {"value": 0.95, "unit": "mA"}
